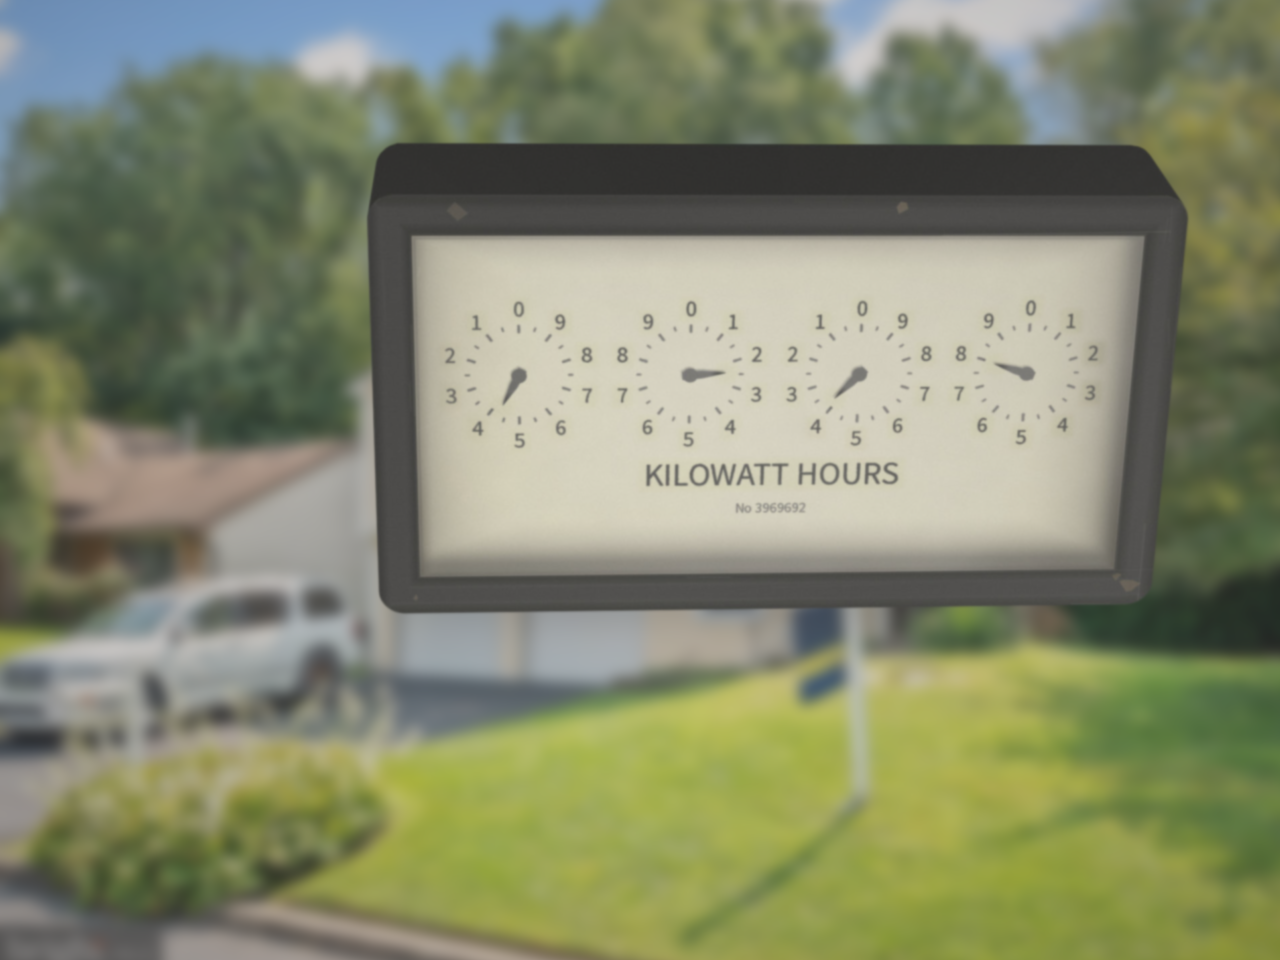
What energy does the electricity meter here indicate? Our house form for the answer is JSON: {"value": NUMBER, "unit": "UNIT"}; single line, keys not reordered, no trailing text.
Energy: {"value": 4238, "unit": "kWh"}
